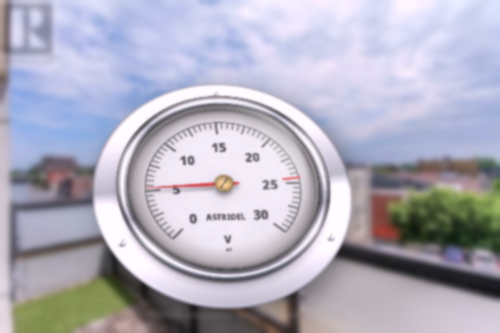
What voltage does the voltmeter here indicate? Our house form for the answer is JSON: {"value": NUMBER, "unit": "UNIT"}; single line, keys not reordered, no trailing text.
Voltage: {"value": 5, "unit": "V"}
